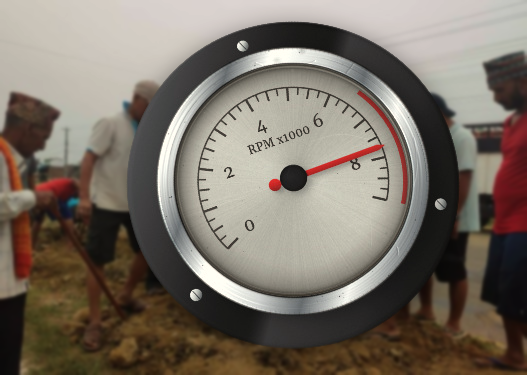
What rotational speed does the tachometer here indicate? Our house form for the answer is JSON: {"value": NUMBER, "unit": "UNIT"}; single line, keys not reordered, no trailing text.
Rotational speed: {"value": 7750, "unit": "rpm"}
